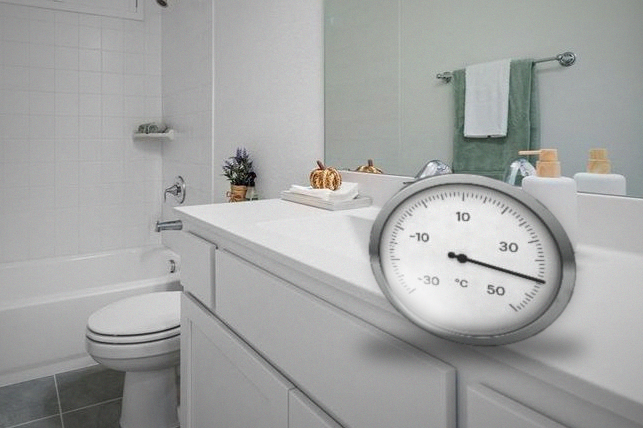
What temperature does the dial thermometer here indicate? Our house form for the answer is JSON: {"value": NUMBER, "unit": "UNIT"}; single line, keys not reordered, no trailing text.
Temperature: {"value": 40, "unit": "°C"}
